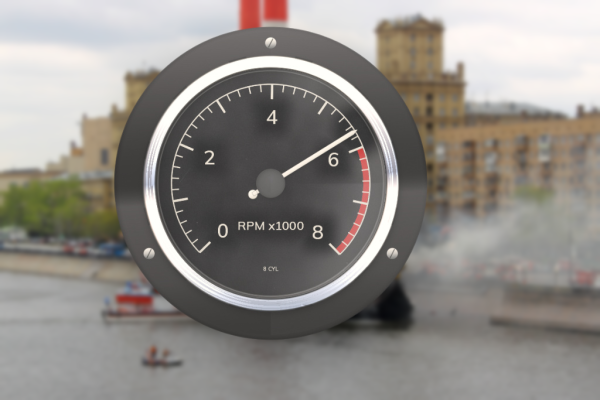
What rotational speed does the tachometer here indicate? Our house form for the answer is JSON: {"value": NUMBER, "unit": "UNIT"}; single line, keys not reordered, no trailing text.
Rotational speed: {"value": 5700, "unit": "rpm"}
